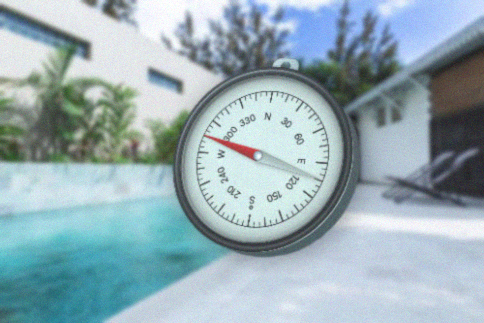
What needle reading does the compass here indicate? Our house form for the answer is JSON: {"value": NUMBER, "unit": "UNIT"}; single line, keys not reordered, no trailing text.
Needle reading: {"value": 285, "unit": "°"}
